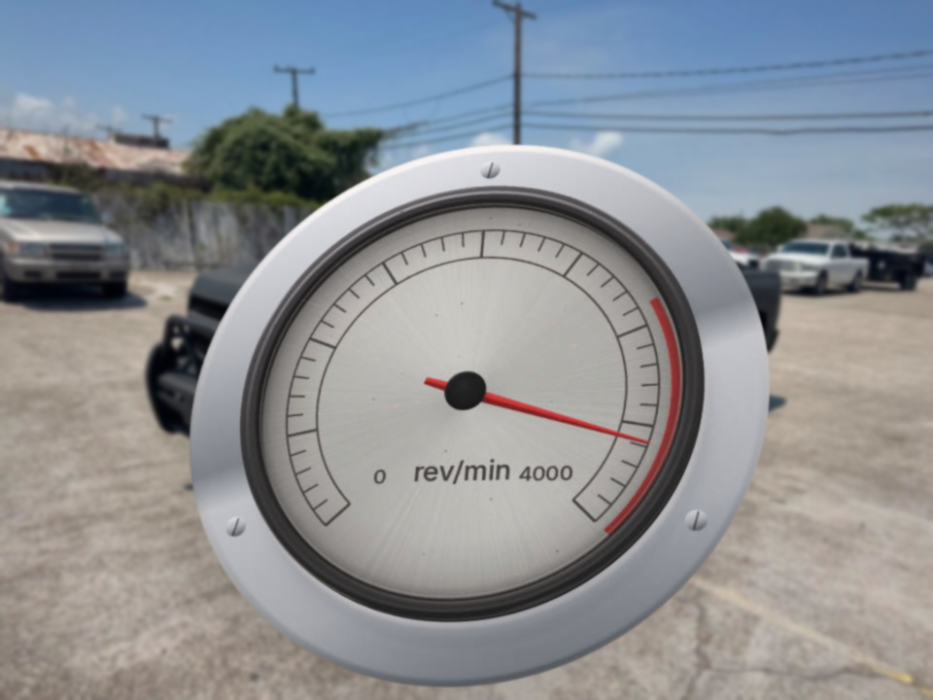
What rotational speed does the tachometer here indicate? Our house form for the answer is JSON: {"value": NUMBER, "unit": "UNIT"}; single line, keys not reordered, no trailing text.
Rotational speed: {"value": 3600, "unit": "rpm"}
